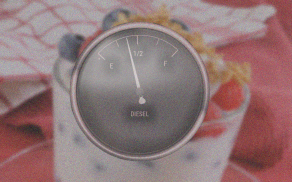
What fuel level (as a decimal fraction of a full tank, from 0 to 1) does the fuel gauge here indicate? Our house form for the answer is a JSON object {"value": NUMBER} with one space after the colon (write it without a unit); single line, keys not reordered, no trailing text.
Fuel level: {"value": 0.375}
